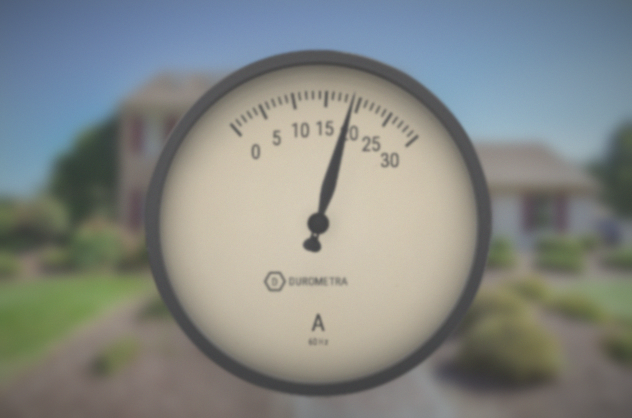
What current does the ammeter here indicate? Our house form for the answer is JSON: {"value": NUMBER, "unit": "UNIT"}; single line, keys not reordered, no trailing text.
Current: {"value": 19, "unit": "A"}
